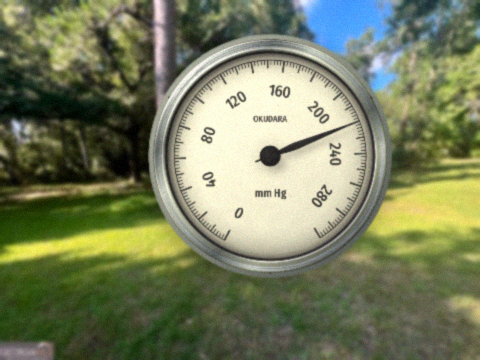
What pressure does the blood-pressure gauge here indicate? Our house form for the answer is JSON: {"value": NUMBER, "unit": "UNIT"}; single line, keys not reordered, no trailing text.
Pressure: {"value": 220, "unit": "mmHg"}
